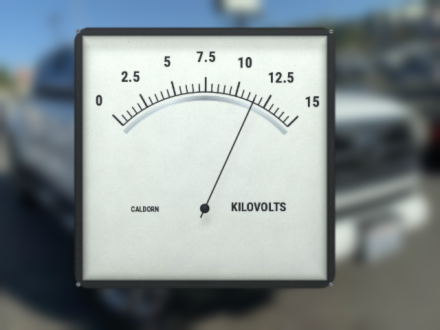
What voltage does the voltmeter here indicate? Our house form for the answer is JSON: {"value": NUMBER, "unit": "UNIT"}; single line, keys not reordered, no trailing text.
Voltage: {"value": 11.5, "unit": "kV"}
